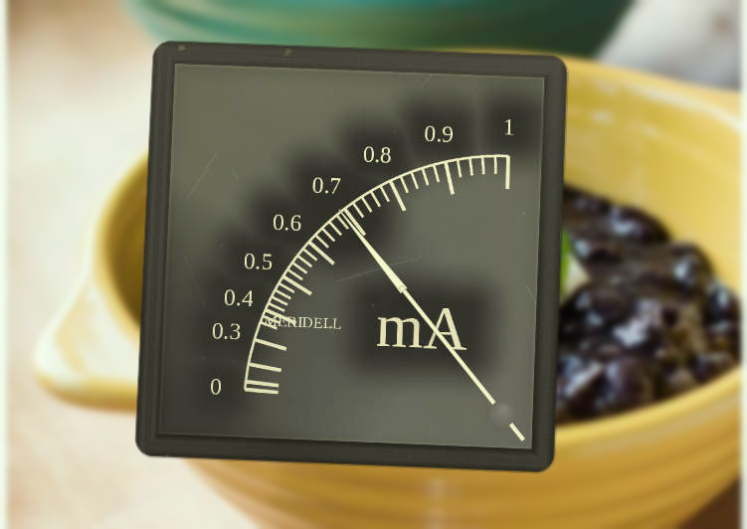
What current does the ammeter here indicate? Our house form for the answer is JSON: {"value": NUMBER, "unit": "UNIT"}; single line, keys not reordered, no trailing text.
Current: {"value": 0.69, "unit": "mA"}
